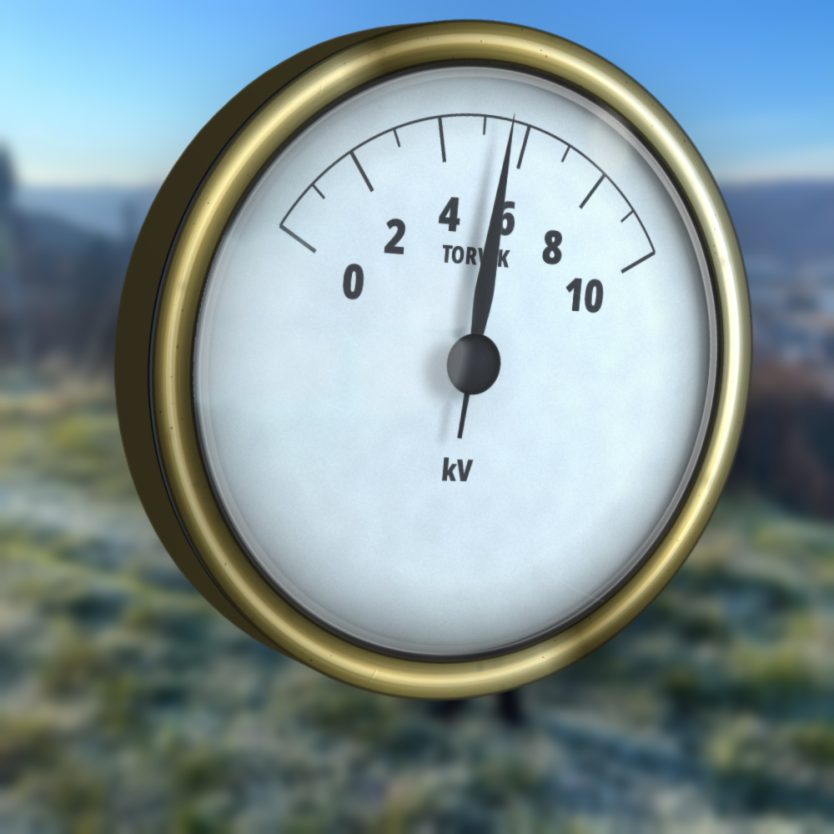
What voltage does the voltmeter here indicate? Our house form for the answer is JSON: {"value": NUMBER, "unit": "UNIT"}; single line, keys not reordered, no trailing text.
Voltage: {"value": 5.5, "unit": "kV"}
